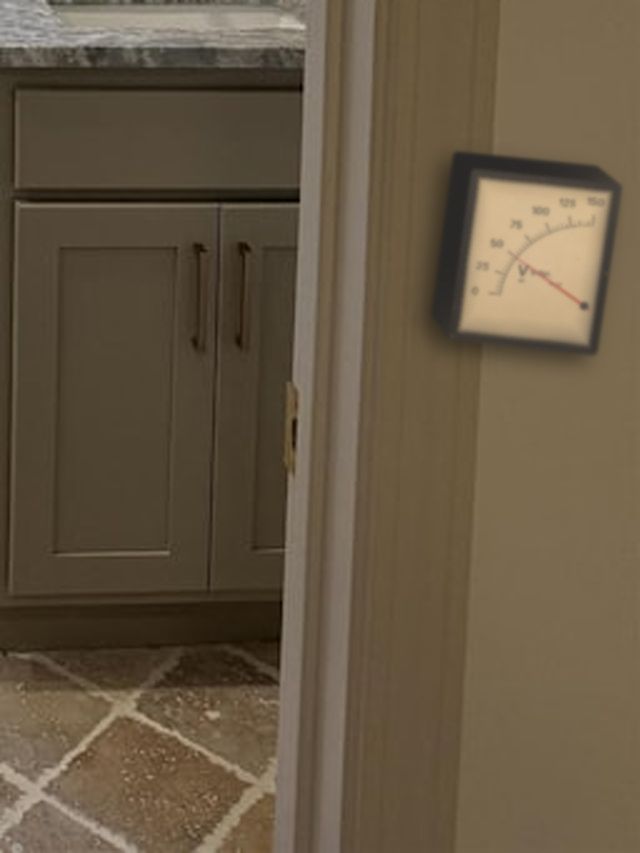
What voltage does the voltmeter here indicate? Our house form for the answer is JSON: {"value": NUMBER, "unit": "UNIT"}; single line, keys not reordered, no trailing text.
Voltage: {"value": 50, "unit": "V"}
